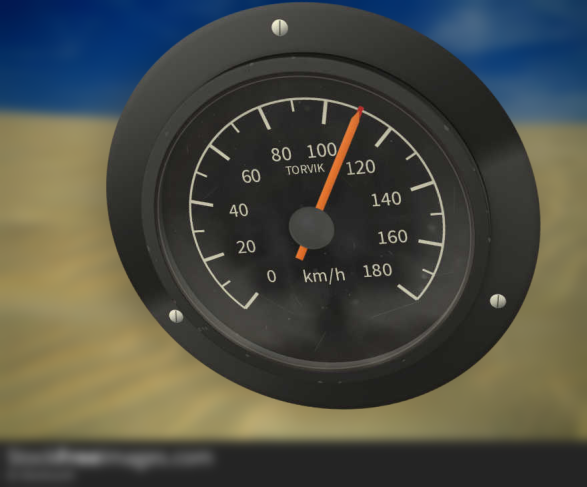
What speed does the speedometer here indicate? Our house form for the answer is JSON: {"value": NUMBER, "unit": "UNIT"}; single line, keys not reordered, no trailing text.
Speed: {"value": 110, "unit": "km/h"}
